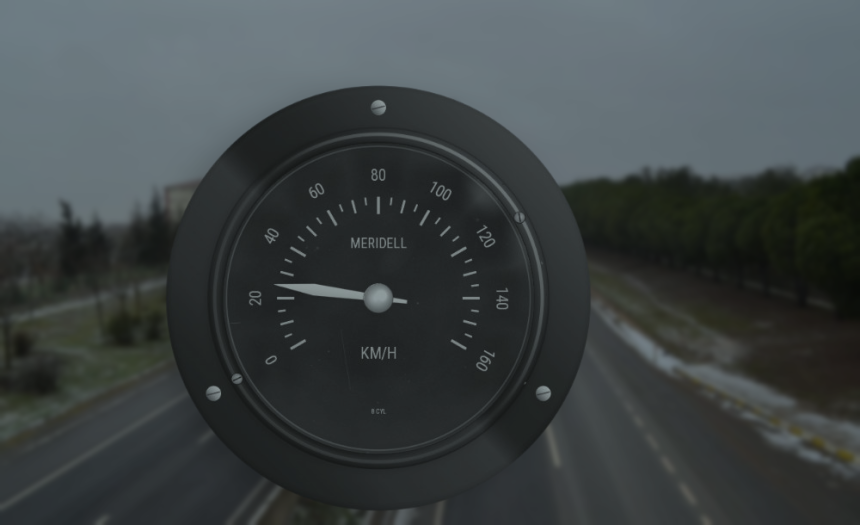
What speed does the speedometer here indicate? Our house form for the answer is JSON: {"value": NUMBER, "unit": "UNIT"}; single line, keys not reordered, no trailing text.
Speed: {"value": 25, "unit": "km/h"}
